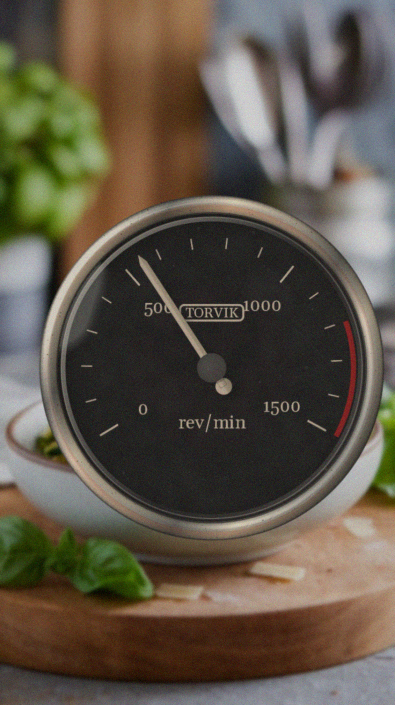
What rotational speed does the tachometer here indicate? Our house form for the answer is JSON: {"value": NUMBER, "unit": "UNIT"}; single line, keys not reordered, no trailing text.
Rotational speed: {"value": 550, "unit": "rpm"}
